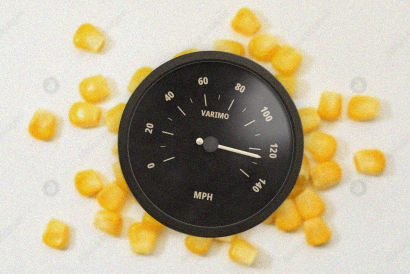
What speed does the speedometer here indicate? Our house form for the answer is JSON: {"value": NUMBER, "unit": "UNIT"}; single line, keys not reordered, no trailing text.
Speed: {"value": 125, "unit": "mph"}
